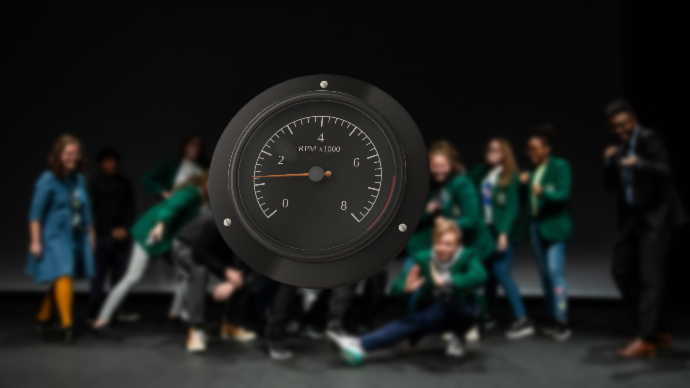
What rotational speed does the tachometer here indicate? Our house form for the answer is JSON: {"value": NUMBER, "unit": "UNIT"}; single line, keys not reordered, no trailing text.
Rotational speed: {"value": 1200, "unit": "rpm"}
